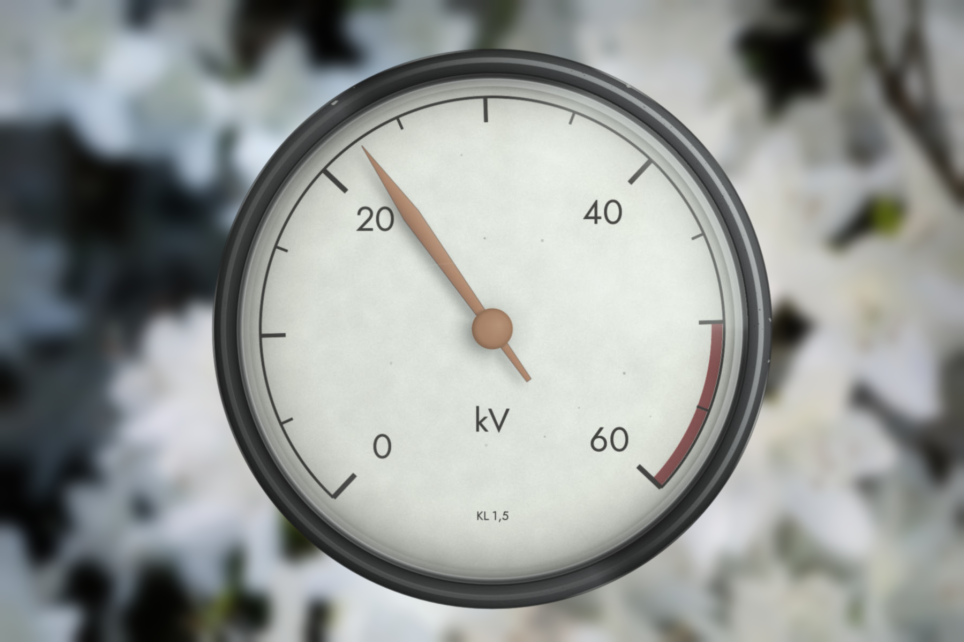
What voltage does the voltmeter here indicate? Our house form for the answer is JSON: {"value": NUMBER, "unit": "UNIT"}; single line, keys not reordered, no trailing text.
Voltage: {"value": 22.5, "unit": "kV"}
